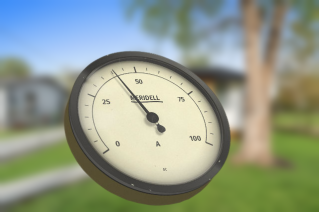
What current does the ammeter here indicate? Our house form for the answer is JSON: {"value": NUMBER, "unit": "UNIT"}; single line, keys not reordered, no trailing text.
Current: {"value": 40, "unit": "A"}
